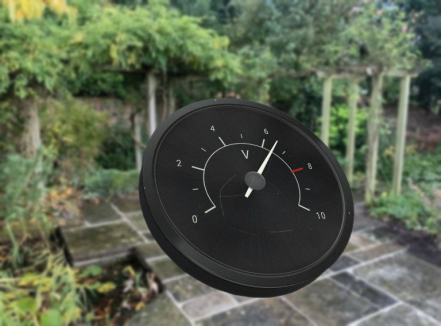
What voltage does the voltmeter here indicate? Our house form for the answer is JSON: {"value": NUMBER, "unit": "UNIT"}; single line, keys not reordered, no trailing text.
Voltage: {"value": 6.5, "unit": "V"}
